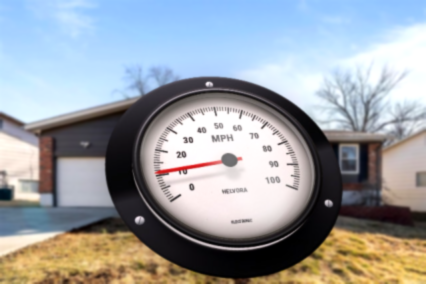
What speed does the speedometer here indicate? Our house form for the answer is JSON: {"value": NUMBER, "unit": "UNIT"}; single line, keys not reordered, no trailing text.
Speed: {"value": 10, "unit": "mph"}
